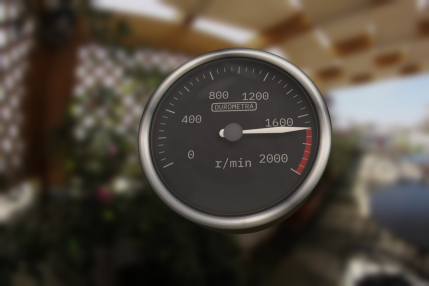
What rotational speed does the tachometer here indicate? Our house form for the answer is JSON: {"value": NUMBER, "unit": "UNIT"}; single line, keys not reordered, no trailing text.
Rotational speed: {"value": 1700, "unit": "rpm"}
